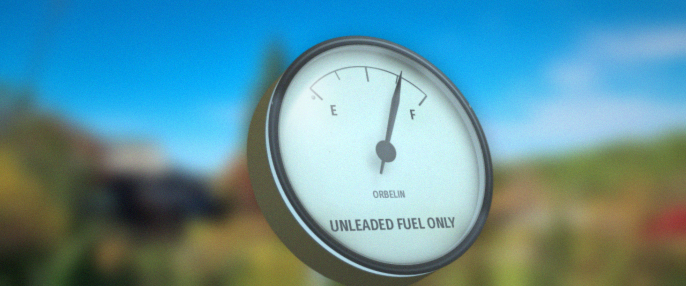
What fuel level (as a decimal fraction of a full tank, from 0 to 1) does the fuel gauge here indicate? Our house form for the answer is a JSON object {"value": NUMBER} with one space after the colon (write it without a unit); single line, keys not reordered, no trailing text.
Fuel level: {"value": 0.75}
